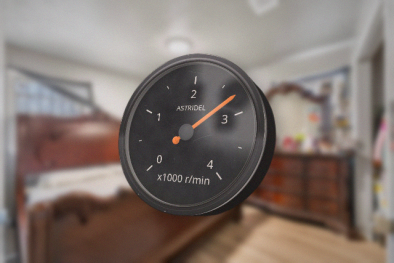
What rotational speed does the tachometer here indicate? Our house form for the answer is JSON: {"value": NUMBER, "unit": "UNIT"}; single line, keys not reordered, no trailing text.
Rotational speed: {"value": 2750, "unit": "rpm"}
